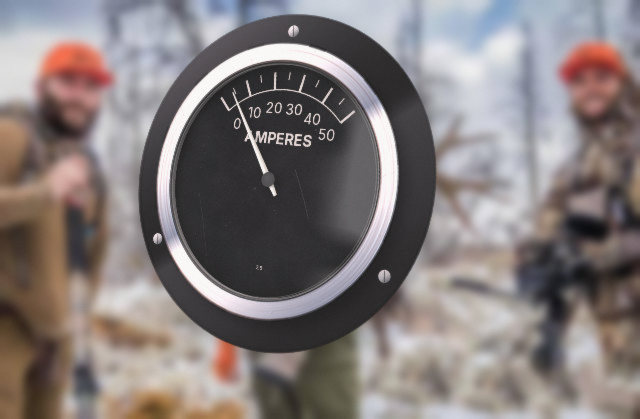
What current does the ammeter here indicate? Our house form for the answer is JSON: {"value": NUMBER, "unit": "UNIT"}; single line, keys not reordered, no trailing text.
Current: {"value": 5, "unit": "A"}
